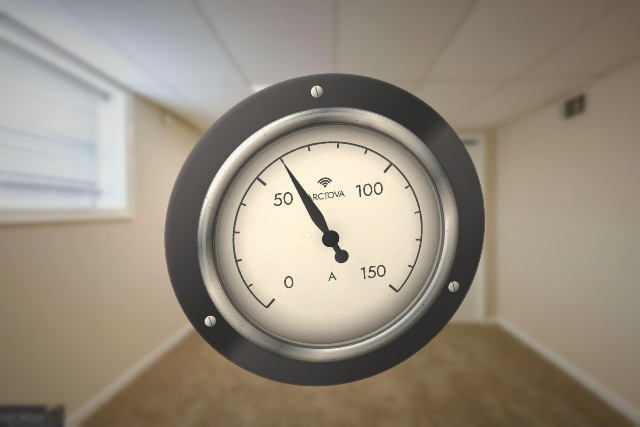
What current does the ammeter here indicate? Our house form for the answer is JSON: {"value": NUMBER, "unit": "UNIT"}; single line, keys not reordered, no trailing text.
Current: {"value": 60, "unit": "A"}
